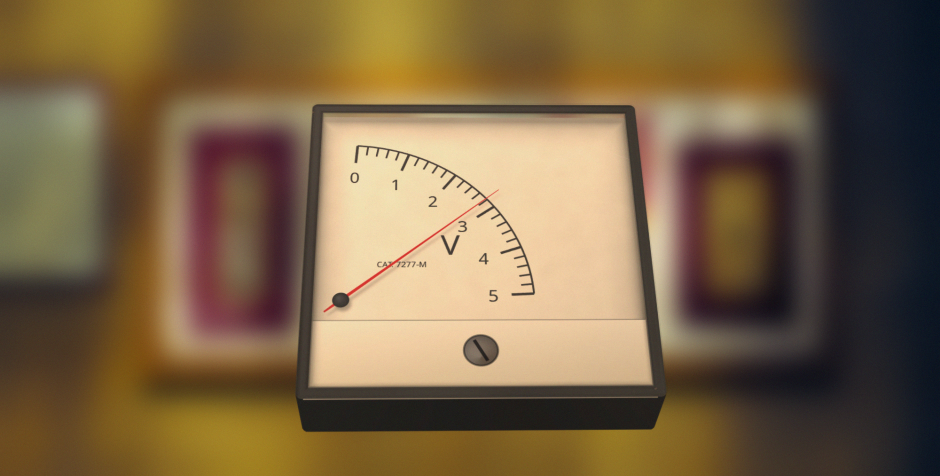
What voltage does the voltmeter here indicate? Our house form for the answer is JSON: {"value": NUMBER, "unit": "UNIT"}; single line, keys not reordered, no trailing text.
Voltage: {"value": 2.8, "unit": "V"}
